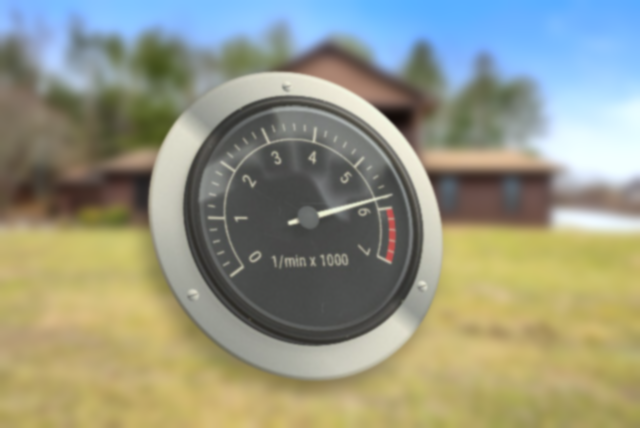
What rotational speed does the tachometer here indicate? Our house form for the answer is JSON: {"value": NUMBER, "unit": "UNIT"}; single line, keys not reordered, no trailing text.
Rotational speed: {"value": 5800, "unit": "rpm"}
